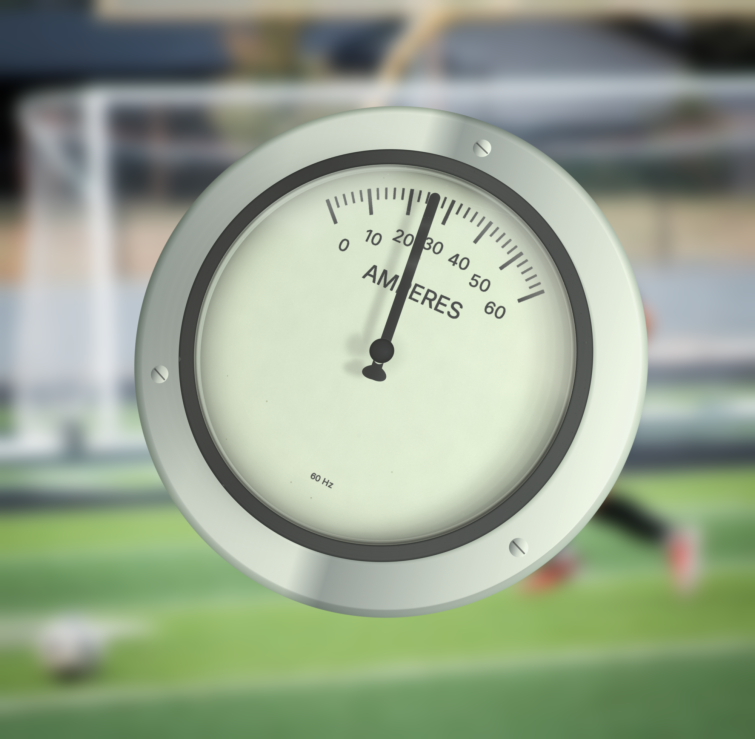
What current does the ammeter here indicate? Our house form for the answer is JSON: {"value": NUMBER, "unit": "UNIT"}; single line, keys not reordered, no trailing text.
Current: {"value": 26, "unit": "A"}
